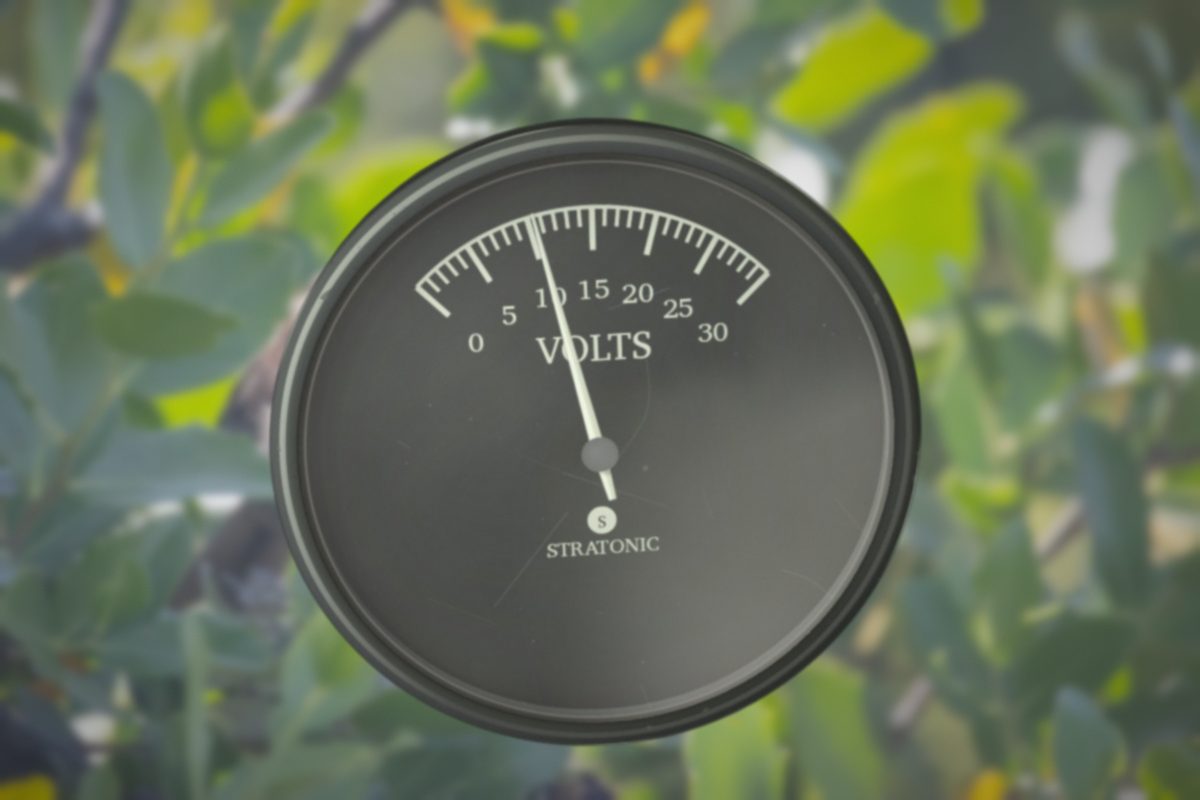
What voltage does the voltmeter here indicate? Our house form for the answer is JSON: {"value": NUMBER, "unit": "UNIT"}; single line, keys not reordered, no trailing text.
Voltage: {"value": 10.5, "unit": "V"}
